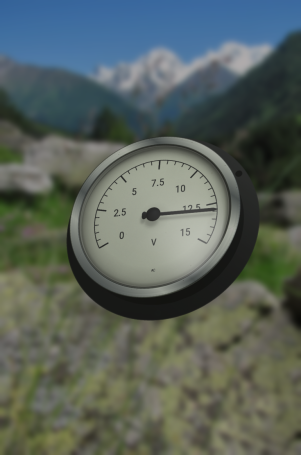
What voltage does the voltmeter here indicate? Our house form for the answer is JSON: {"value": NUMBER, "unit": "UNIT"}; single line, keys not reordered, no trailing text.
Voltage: {"value": 13, "unit": "V"}
